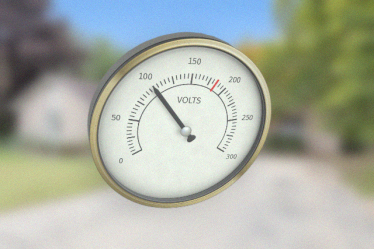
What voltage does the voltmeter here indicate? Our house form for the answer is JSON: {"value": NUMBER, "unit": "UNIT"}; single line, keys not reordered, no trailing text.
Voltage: {"value": 100, "unit": "V"}
